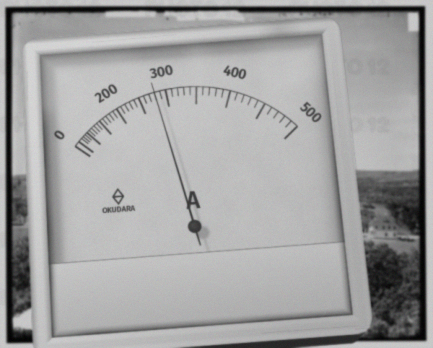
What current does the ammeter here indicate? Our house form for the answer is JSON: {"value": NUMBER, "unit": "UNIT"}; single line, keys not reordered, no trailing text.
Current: {"value": 280, "unit": "A"}
